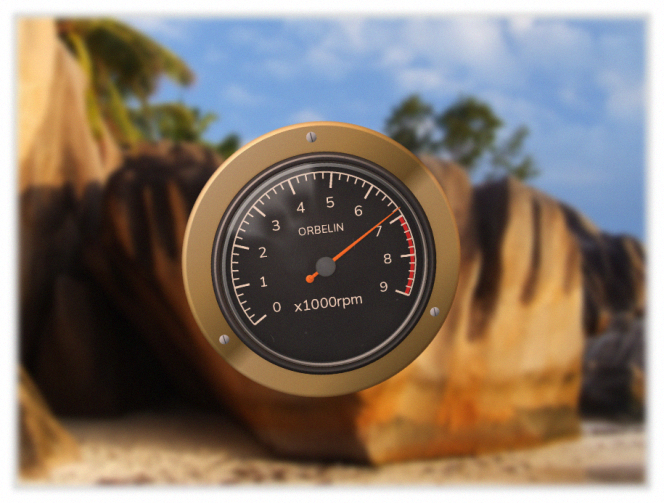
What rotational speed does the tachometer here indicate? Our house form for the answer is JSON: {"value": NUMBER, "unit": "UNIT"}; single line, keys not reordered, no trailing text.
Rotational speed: {"value": 6800, "unit": "rpm"}
